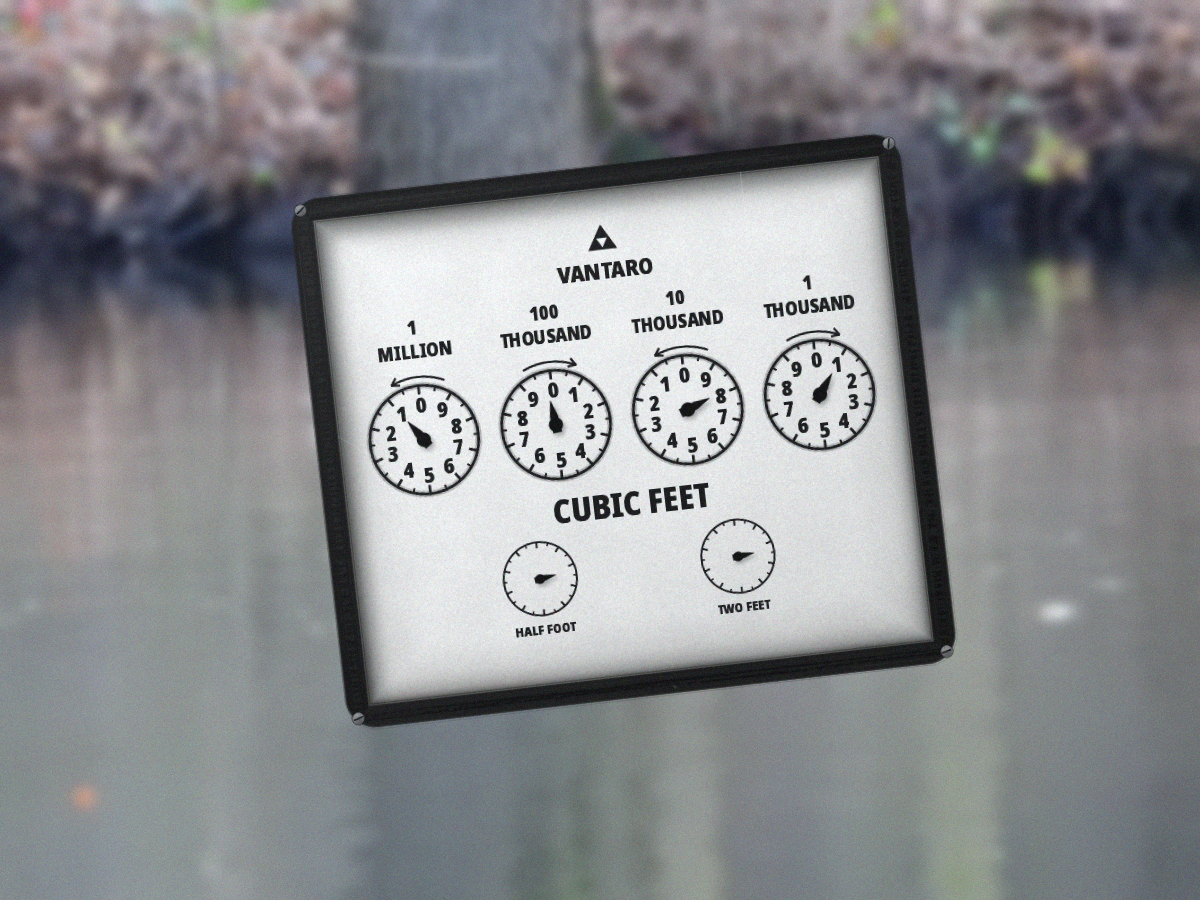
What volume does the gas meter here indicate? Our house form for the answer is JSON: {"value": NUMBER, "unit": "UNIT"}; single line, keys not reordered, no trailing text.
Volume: {"value": 98100, "unit": "ft³"}
